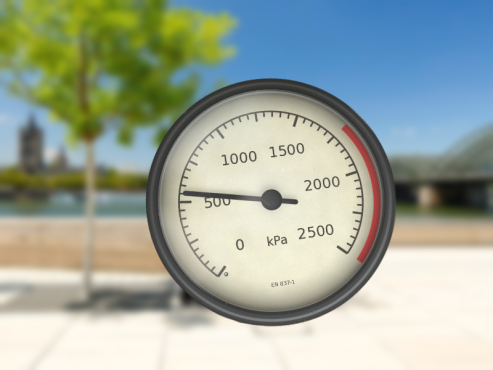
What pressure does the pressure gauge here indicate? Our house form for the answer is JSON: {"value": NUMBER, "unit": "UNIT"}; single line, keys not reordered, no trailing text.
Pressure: {"value": 550, "unit": "kPa"}
